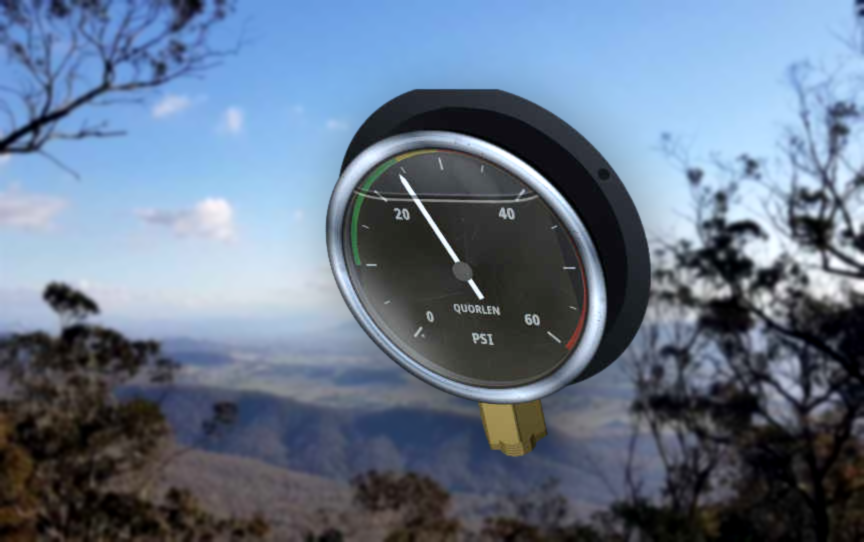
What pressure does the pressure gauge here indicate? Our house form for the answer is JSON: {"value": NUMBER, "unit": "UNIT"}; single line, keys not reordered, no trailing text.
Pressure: {"value": 25, "unit": "psi"}
